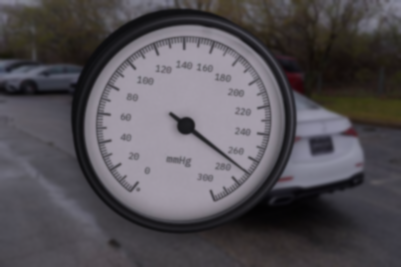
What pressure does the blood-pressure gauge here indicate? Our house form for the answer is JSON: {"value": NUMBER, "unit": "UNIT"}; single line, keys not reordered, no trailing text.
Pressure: {"value": 270, "unit": "mmHg"}
